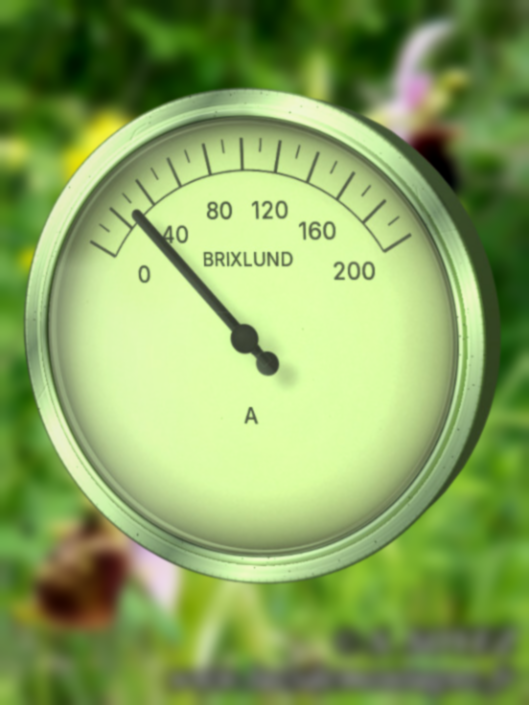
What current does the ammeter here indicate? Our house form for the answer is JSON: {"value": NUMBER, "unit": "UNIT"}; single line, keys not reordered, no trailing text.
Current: {"value": 30, "unit": "A"}
